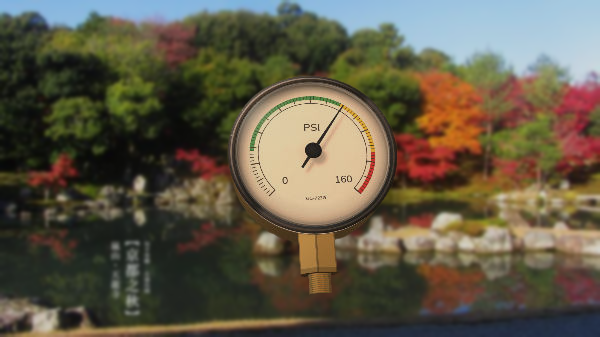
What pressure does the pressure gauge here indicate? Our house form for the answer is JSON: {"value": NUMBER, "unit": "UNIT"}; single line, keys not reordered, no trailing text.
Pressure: {"value": 100, "unit": "psi"}
